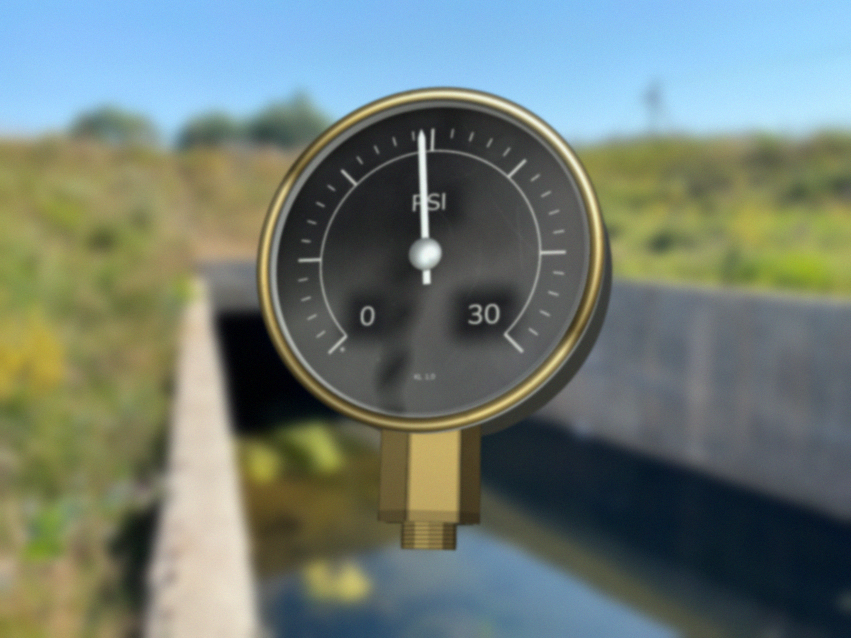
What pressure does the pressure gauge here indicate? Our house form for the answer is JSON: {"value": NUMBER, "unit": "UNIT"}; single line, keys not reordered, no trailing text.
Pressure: {"value": 14.5, "unit": "psi"}
